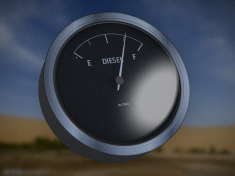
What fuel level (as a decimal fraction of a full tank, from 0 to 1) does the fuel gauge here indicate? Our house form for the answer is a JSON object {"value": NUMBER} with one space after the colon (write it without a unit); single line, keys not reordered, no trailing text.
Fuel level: {"value": 0.75}
